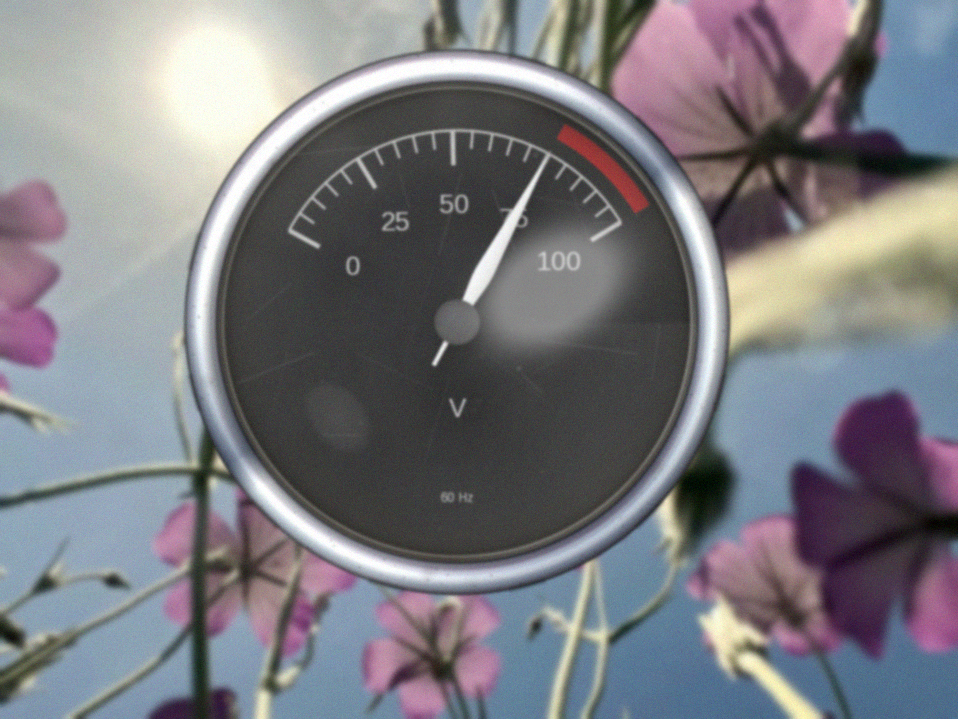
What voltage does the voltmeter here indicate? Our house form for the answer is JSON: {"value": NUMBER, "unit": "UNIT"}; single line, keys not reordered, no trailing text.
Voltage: {"value": 75, "unit": "V"}
